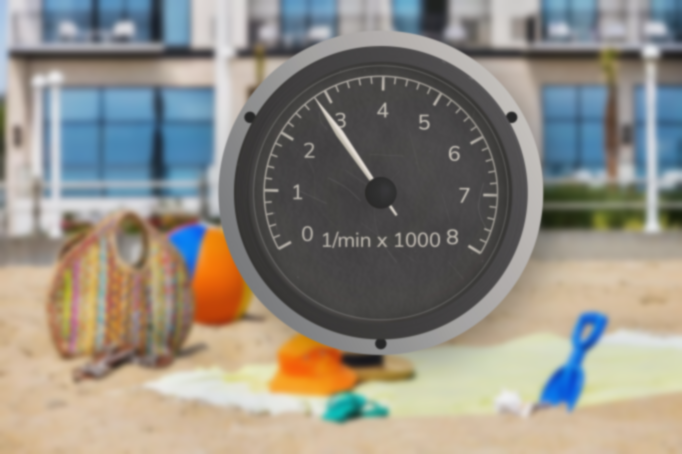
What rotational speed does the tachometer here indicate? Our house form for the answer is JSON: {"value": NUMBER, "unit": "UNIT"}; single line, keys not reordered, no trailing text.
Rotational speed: {"value": 2800, "unit": "rpm"}
